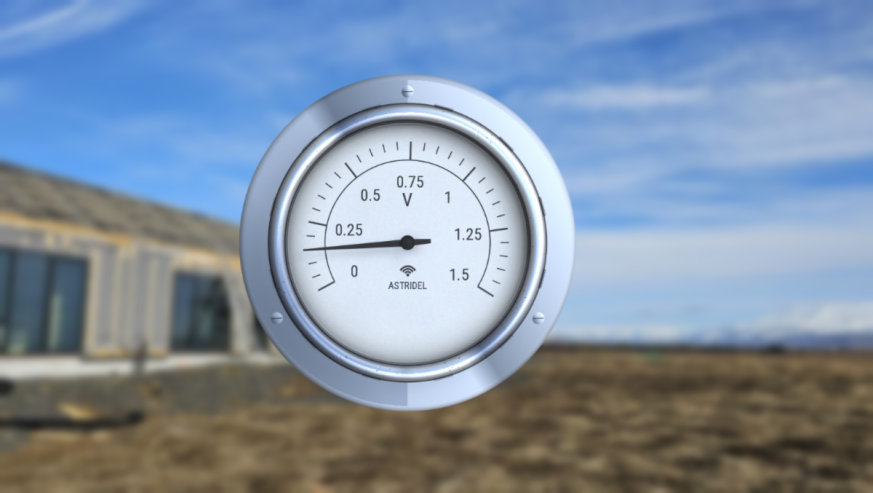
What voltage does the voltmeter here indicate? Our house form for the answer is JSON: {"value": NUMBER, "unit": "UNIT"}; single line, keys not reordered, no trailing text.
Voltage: {"value": 0.15, "unit": "V"}
